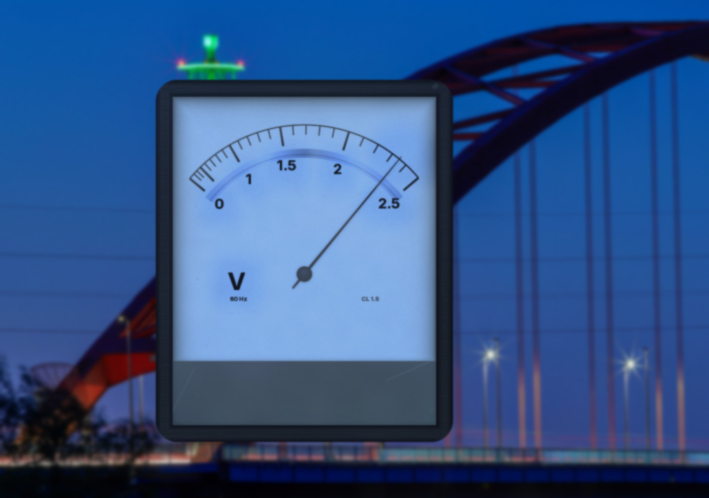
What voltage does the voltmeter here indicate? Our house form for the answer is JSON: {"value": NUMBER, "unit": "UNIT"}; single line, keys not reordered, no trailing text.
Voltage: {"value": 2.35, "unit": "V"}
